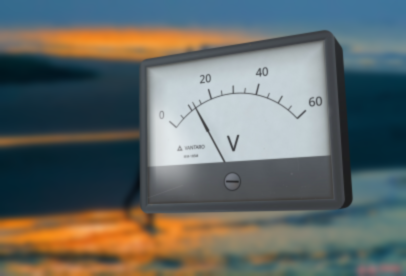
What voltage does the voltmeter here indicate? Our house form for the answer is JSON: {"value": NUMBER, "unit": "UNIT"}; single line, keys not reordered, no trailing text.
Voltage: {"value": 12.5, "unit": "V"}
